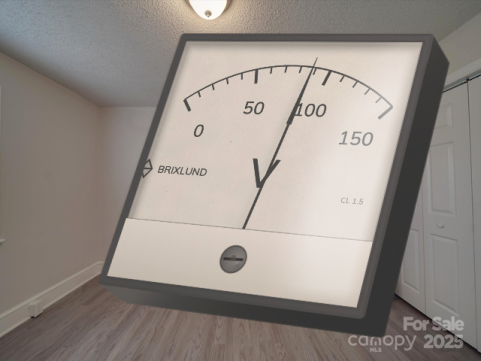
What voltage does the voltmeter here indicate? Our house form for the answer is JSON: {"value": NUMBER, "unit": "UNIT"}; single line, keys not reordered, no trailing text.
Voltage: {"value": 90, "unit": "V"}
